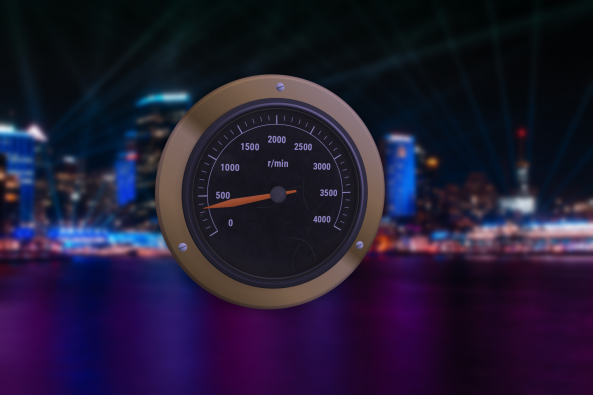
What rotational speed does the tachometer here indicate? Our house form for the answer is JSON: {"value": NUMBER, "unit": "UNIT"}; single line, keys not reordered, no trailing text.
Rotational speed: {"value": 350, "unit": "rpm"}
